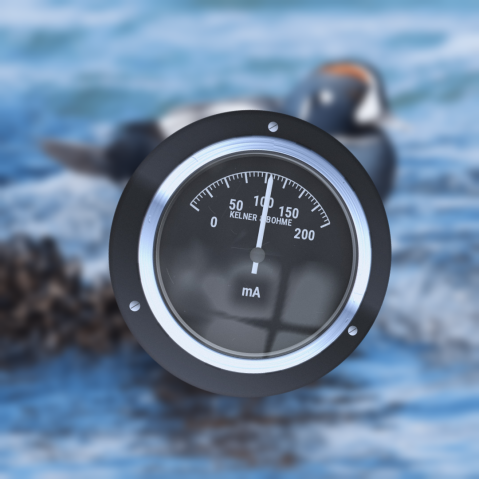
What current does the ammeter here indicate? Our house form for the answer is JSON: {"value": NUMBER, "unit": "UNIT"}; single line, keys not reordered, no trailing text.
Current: {"value": 105, "unit": "mA"}
